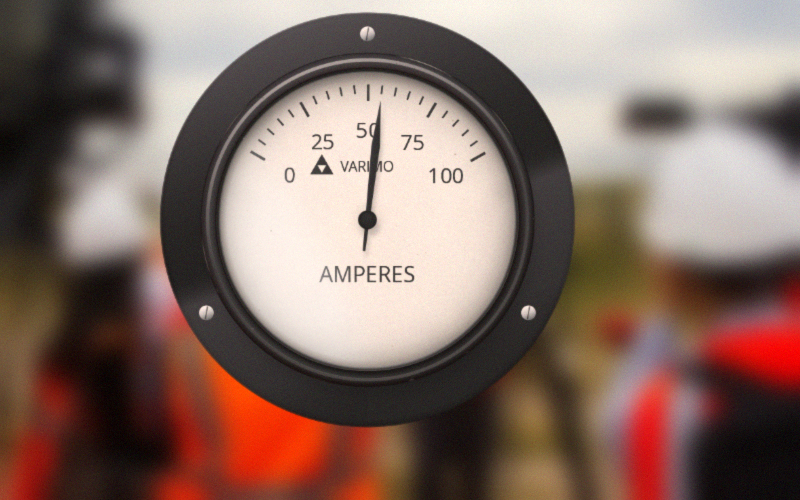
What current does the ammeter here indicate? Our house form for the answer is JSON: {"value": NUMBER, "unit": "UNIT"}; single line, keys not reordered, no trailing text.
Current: {"value": 55, "unit": "A"}
